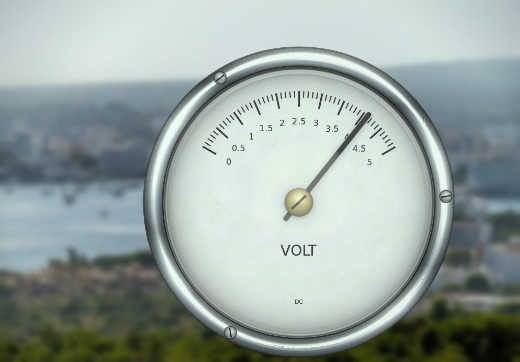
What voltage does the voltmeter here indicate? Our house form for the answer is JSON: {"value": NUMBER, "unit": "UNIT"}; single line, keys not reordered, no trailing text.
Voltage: {"value": 4.1, "unit": "V"}
